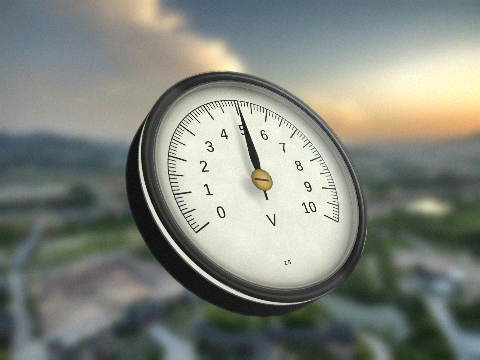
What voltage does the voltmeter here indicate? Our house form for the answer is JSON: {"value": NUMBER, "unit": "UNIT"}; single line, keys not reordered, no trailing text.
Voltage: {"value": 5, "unit": "V"}
